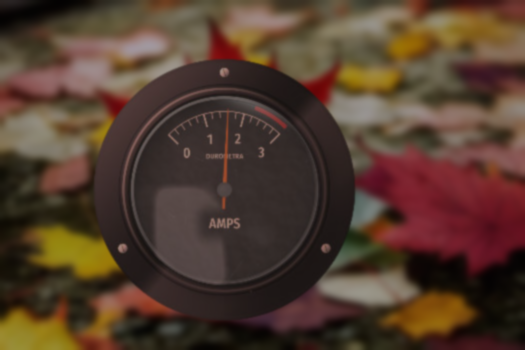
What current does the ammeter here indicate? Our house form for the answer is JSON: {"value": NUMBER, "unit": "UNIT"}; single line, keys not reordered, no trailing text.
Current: {"value": 1.6, "unit": "A"}
